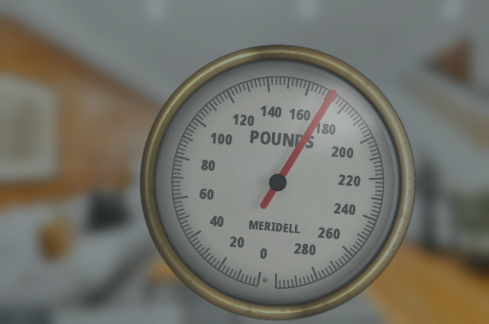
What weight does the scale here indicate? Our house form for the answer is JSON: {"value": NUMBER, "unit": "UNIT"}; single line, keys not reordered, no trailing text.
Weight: {"value": 172, "unit": "lb"}
